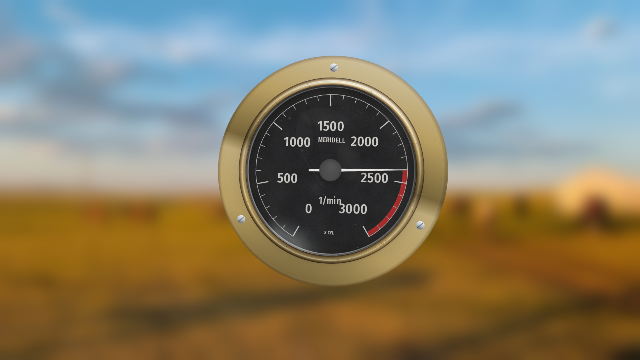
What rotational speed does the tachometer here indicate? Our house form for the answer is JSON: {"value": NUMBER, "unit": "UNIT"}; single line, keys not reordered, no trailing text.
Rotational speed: {"value": 2400, "unit": "rpm"}
